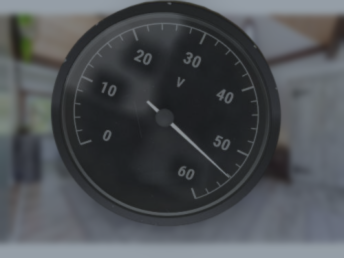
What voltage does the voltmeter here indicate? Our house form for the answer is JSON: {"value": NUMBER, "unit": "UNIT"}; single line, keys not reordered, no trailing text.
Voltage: {"value": 54, "unit": "V"}
